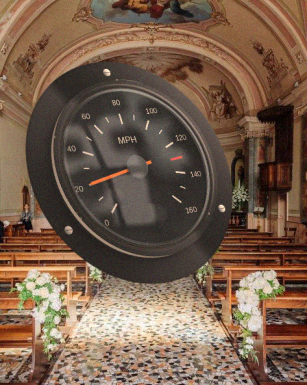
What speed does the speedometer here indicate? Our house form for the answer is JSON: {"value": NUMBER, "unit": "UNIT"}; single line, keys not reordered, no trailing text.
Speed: {"value": 20, "unit": "mph"}
